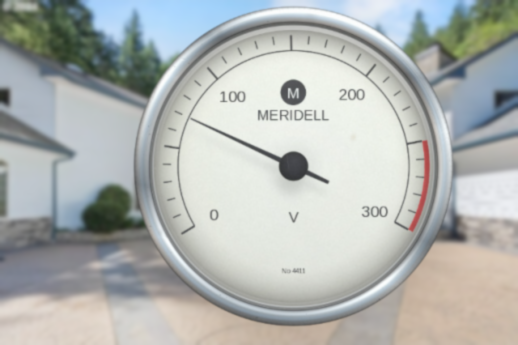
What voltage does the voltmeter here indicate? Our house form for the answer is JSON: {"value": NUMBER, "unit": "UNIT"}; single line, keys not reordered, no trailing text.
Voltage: {"value": 70, "unit": "V"}
